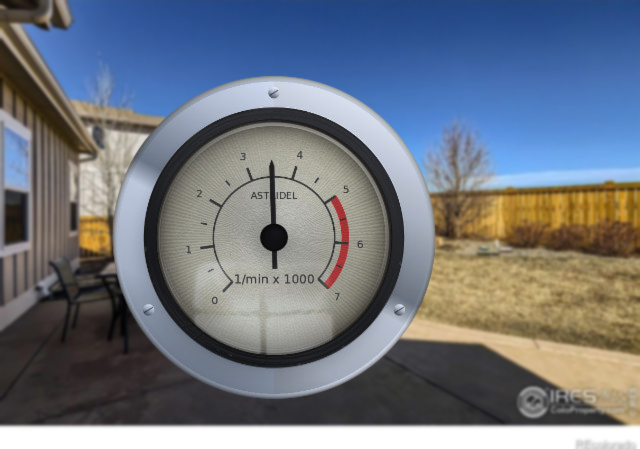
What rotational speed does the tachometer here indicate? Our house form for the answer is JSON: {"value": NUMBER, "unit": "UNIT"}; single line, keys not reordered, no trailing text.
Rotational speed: {"value": 3500, "unit": "rpm"}
